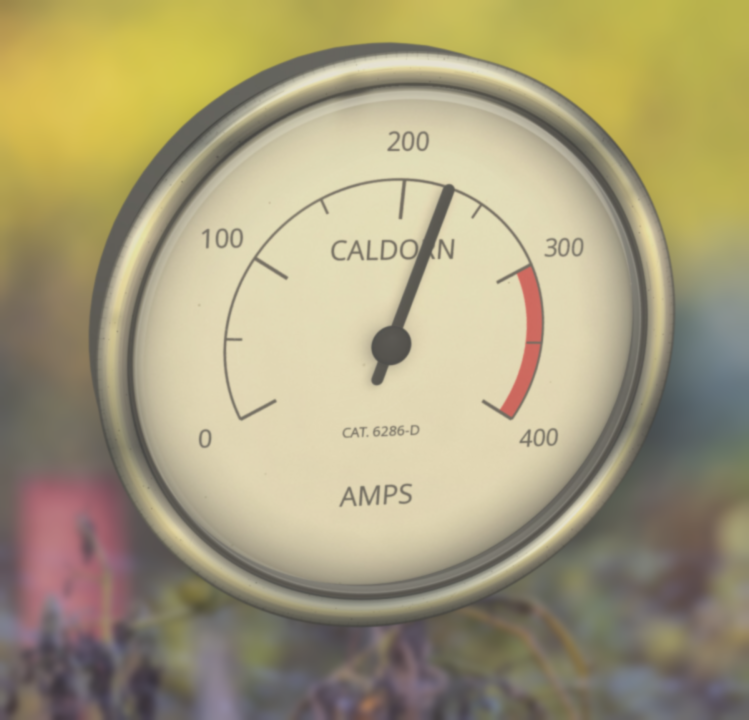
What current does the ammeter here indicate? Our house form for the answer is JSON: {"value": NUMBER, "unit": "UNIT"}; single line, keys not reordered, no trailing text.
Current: {"value": 225, "unit": "A"}
